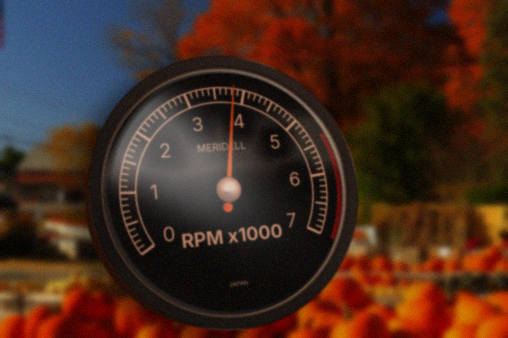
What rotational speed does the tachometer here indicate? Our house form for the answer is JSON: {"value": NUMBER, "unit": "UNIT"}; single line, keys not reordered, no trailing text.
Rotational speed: {"value": 3800, "unit": "rpm"}
